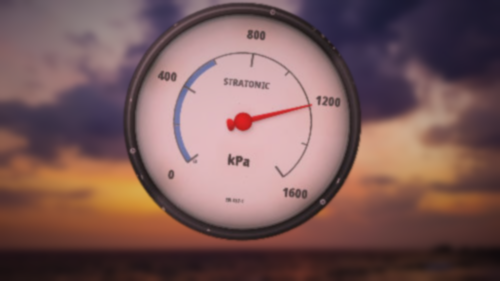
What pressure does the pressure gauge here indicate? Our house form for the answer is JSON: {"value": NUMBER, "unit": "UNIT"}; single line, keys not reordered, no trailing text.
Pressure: {"value": 1200, "unit": "kPa"}
